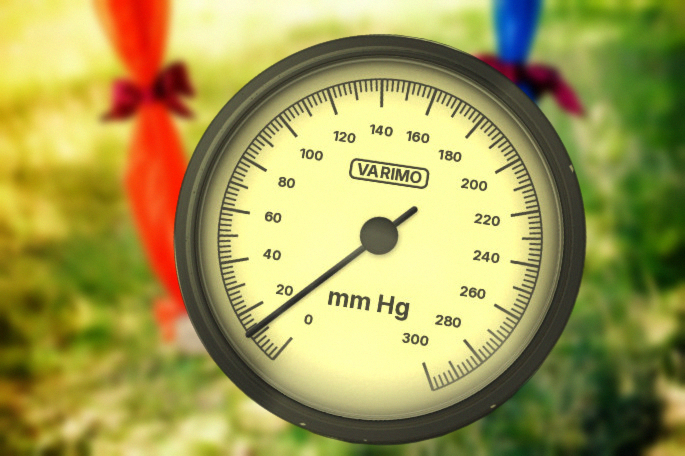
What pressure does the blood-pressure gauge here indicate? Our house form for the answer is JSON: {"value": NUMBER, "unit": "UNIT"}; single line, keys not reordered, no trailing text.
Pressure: {"value": 12, "unit": "mmHg"}
